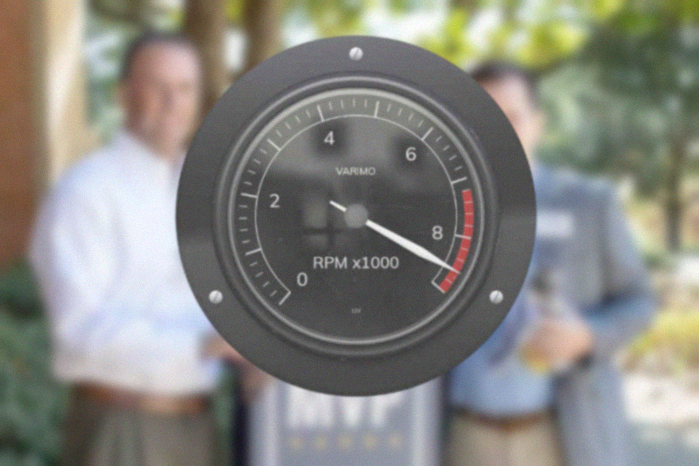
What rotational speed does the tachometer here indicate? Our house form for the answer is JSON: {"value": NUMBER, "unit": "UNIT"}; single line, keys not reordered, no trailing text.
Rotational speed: {"value": 8600, "unit": "rpm"}
